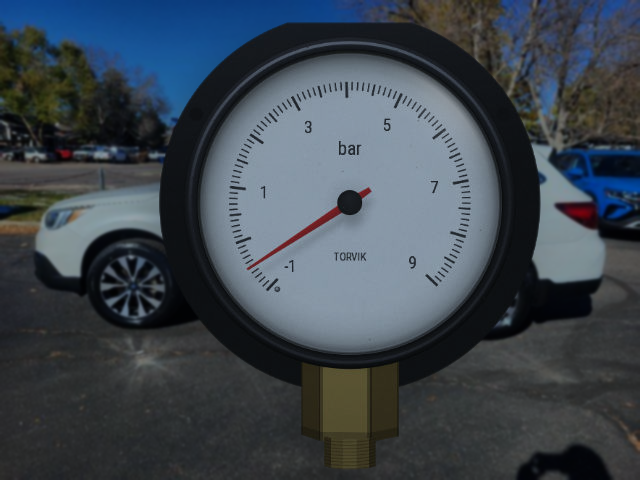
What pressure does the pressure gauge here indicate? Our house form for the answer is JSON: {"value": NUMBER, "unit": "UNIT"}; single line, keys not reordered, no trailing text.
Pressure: {"value": -0.5, "unit": "bar"}
